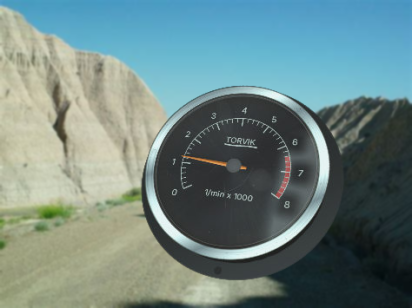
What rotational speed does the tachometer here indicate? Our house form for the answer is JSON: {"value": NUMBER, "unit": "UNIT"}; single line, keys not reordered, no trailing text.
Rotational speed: {"value": 1200, "unit": "rpm"}
